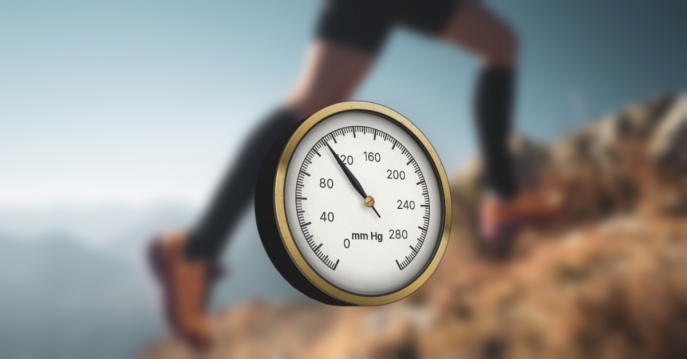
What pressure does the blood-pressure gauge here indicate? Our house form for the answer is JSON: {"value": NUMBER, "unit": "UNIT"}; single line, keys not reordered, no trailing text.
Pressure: {"value": 110, "unit": "mmHg"}
